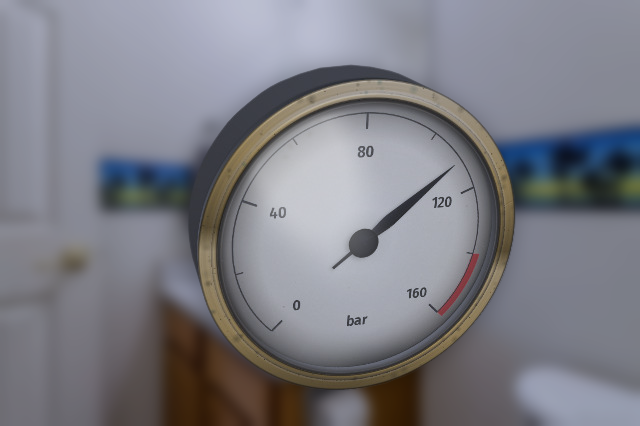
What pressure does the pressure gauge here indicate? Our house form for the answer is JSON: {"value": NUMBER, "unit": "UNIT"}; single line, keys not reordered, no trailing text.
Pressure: {"value": 110, "unit": "bar"}
